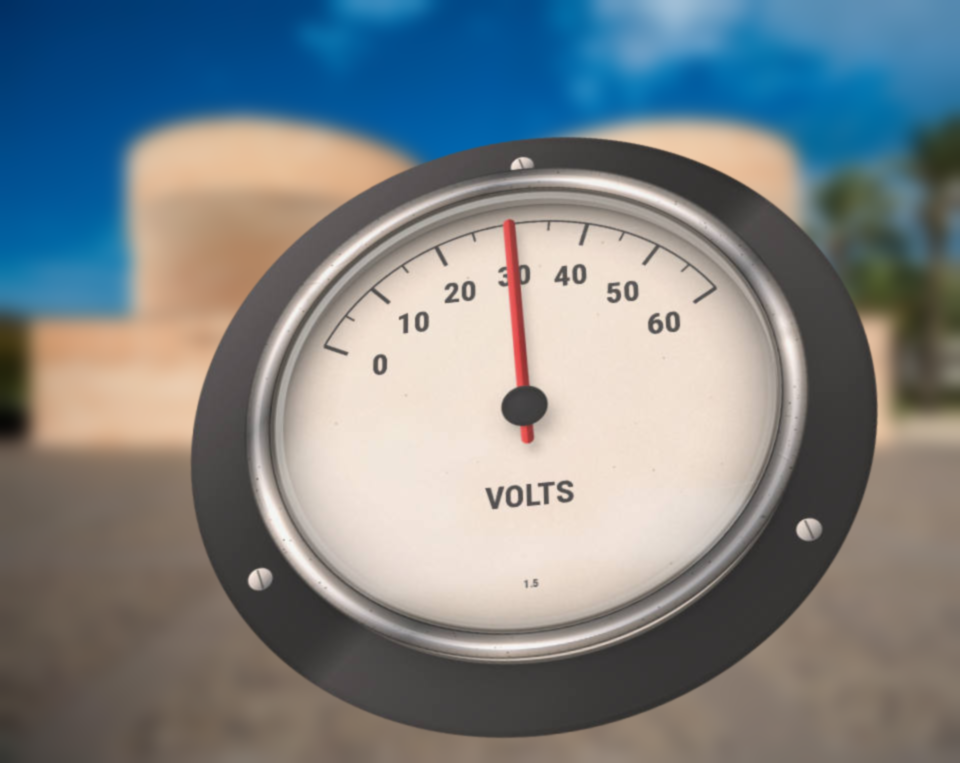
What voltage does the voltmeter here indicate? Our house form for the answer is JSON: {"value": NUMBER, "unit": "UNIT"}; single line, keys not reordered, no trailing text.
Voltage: {"value": 30, "unit": "V"}
